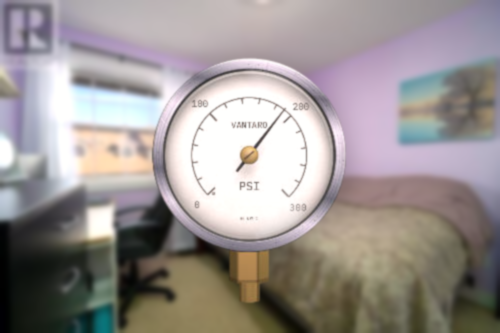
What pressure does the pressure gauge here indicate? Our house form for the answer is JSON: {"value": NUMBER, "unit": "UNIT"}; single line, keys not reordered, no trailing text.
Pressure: {"value": 190, "unit": "psi"}
